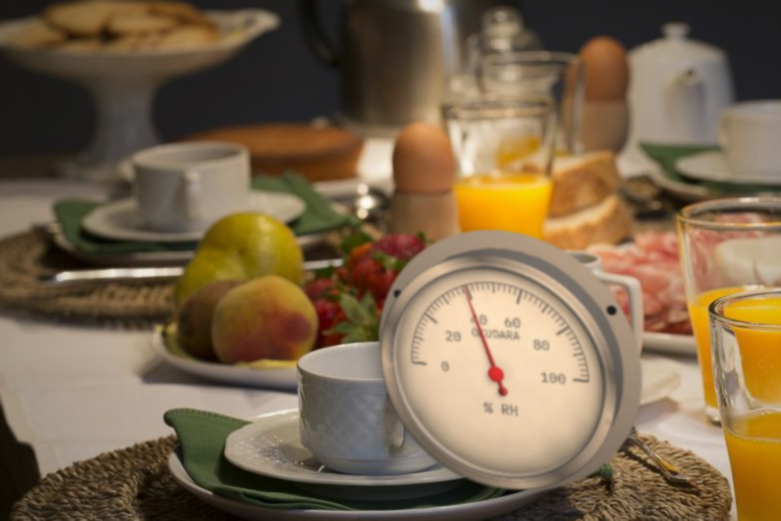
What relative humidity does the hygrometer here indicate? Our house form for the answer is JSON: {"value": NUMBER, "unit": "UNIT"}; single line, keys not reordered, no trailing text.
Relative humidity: {"value": 40, "unit": "%"}
